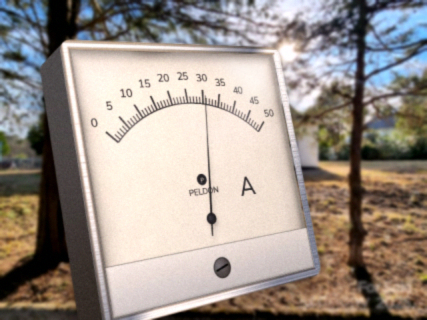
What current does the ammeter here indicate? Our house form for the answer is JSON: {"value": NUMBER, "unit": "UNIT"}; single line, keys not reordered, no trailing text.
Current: {"value": 30, "unit": "A"}
